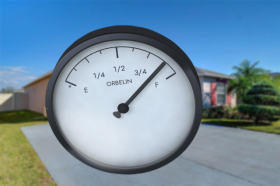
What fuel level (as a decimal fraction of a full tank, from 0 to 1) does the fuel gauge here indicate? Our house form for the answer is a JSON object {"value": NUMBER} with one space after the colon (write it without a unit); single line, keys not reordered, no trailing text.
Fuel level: {"value": 0.875}
